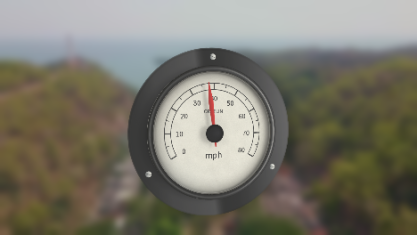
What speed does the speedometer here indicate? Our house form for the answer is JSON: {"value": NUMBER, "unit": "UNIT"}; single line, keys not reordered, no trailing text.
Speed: {"value": 37.5, "unit": "mph"}
